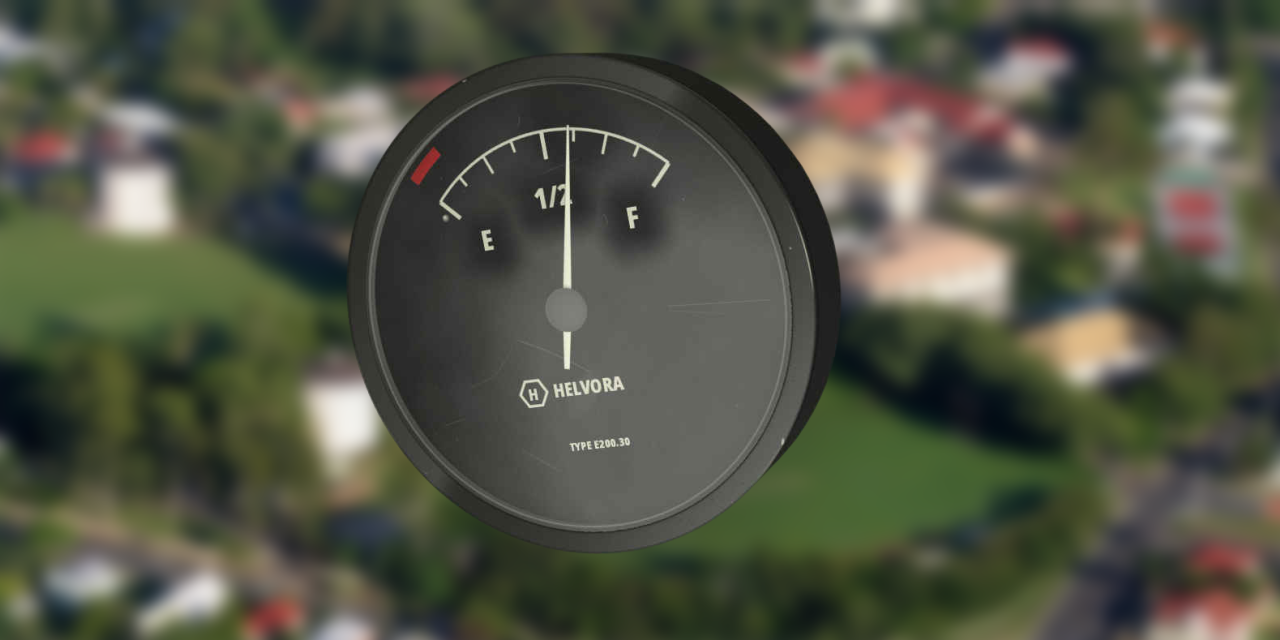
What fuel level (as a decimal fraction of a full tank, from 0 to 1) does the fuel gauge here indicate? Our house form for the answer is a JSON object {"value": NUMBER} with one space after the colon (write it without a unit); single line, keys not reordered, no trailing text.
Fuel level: {"value": 0.625}
